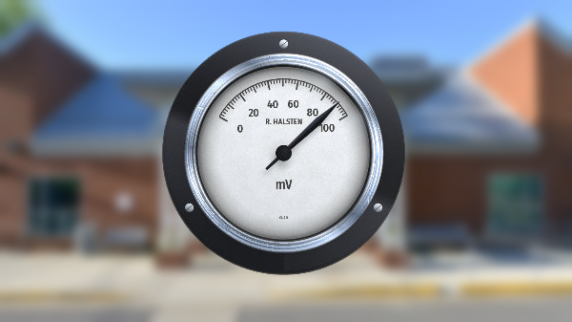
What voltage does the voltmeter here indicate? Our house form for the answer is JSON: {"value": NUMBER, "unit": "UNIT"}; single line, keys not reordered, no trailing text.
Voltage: {"value": 90, "unit": "mV"}
